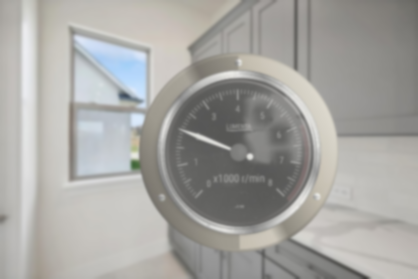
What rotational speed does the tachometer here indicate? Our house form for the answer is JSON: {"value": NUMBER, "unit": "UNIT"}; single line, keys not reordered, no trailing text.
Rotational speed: {"value": 2000, "unit": "rpm"}
